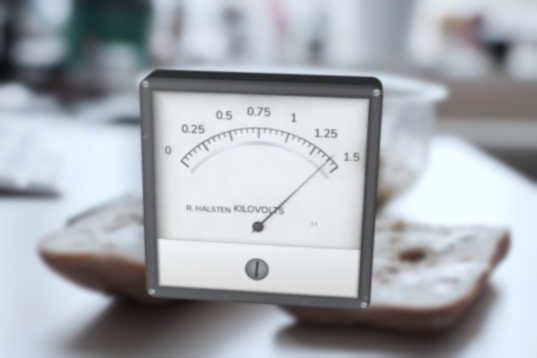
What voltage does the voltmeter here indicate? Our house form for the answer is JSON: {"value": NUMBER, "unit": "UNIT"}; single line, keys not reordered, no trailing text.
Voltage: {"value": 1.4, "unit": "kV"}
